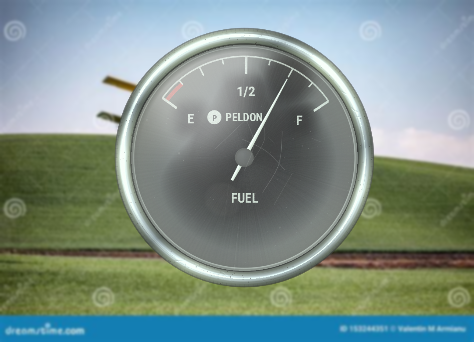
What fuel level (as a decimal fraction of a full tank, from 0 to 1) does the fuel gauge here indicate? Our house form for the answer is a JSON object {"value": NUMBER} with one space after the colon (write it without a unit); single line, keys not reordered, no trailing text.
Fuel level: {"value": 0.75}
